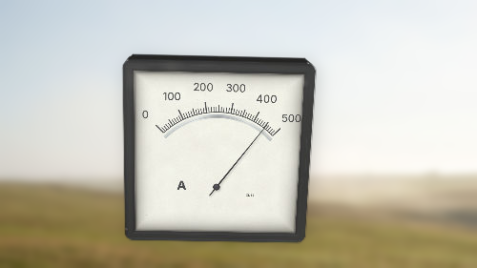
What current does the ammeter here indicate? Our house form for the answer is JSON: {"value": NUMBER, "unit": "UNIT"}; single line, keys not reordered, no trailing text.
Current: {"value": 450, "unit": "A"}
